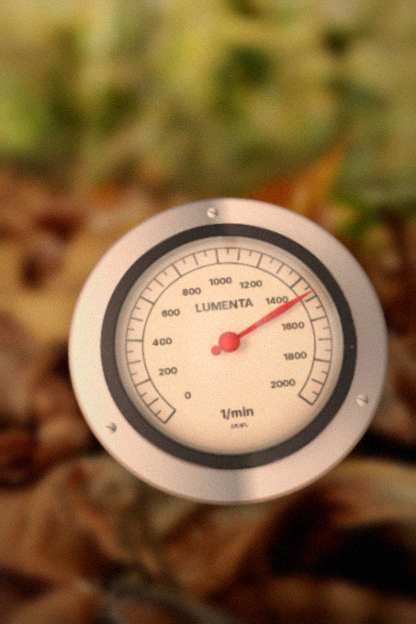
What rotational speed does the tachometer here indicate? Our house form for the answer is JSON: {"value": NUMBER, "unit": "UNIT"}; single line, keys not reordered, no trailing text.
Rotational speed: {"value": 1475, "unit": "rpm"}
